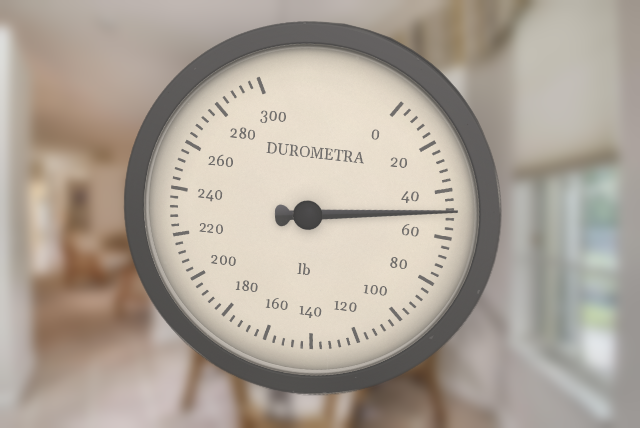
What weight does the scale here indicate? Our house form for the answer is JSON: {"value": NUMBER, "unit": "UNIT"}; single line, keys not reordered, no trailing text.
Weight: {"value": 48, "unit": "lb"}
